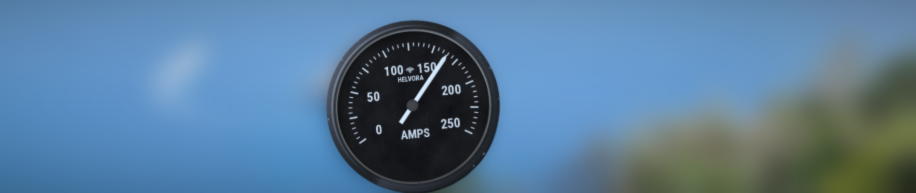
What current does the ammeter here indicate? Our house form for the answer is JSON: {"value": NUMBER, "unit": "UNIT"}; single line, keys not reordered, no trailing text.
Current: {"value": 165, "unit": "A"}
